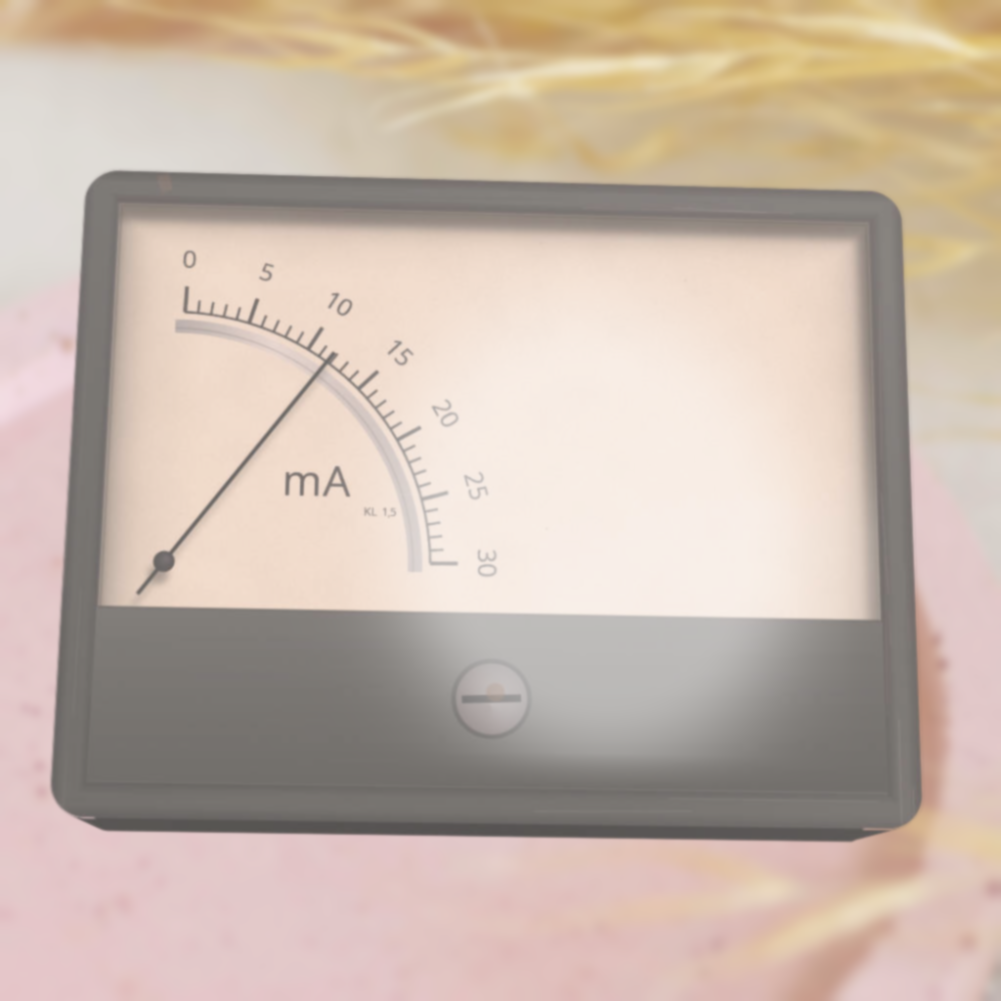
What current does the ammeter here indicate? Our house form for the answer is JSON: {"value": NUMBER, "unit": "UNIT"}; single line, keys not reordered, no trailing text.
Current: {"value": 12, "unit": "mA"}
